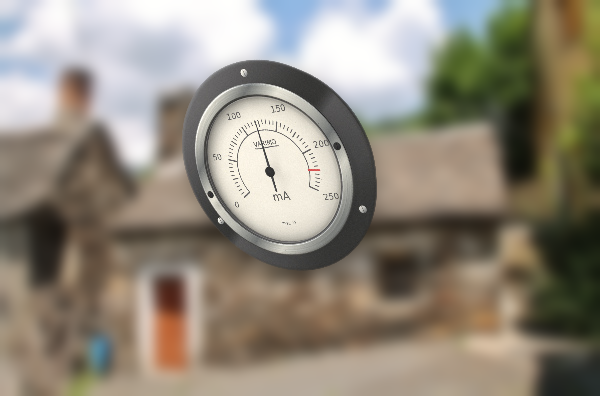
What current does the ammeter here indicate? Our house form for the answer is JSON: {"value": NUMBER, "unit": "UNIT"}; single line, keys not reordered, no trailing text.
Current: {"value": 125, "unit": "mA"}
